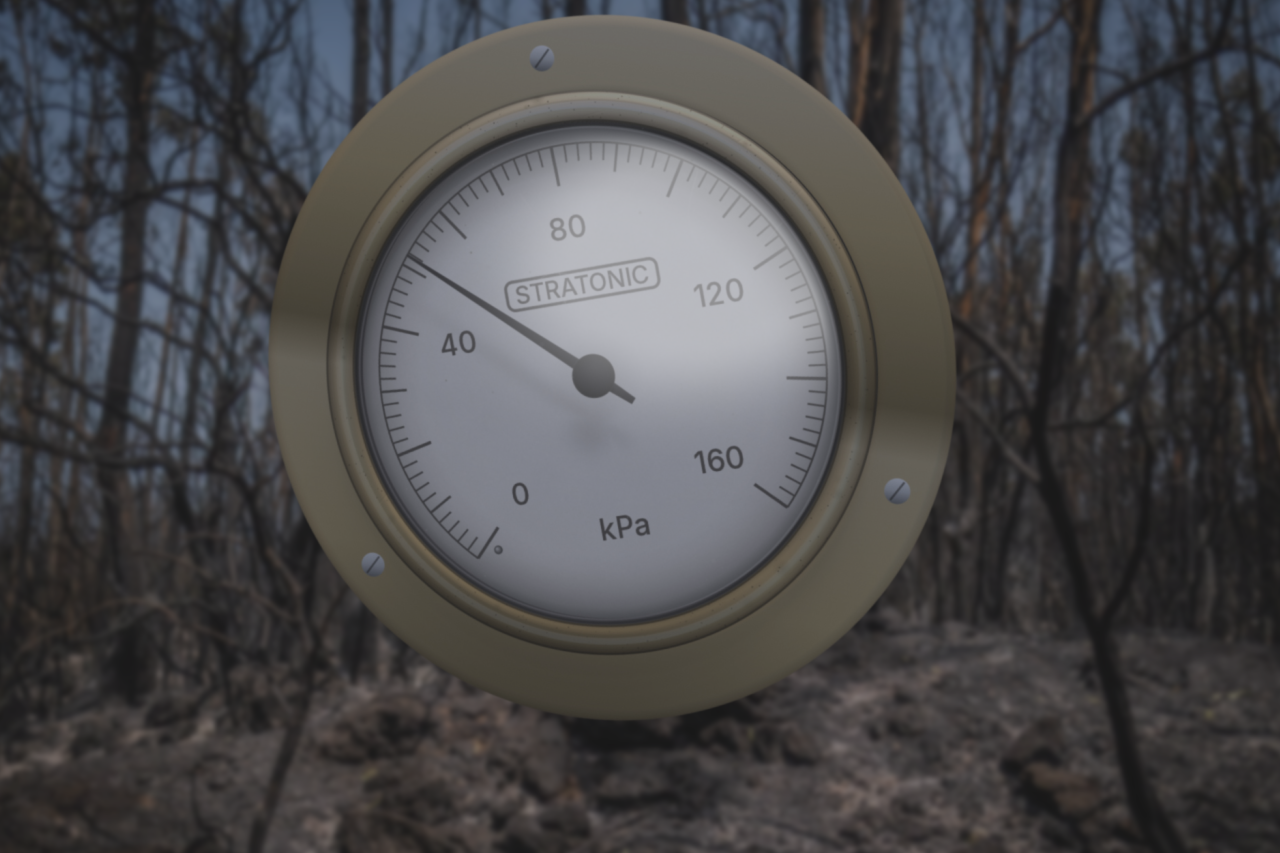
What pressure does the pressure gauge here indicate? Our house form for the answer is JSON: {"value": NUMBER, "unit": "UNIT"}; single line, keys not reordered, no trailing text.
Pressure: {"value": 52, "unit": "kPa"}
